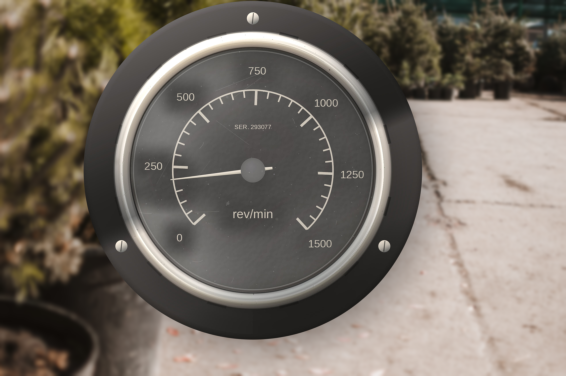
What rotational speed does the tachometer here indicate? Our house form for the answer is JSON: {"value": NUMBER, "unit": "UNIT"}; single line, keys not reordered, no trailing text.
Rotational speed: {"value": 200, "unit": "rpm"}
